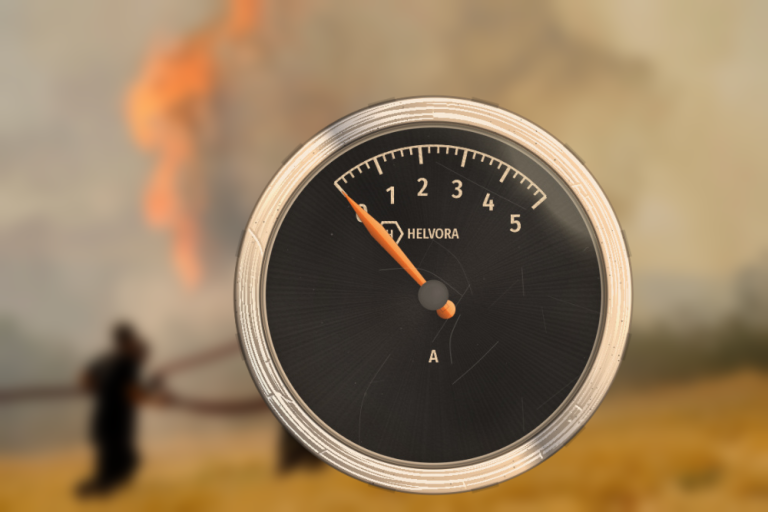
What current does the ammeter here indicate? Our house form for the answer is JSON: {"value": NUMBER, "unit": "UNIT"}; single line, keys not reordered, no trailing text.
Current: {"value": 0, "unit": "A"}
